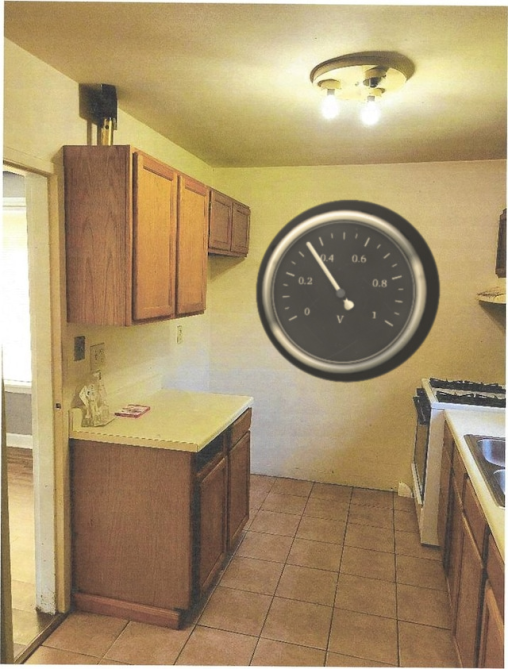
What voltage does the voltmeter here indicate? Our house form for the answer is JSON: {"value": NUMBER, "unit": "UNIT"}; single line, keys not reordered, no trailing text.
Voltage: {"value": 0.35, "unit": "V"}
